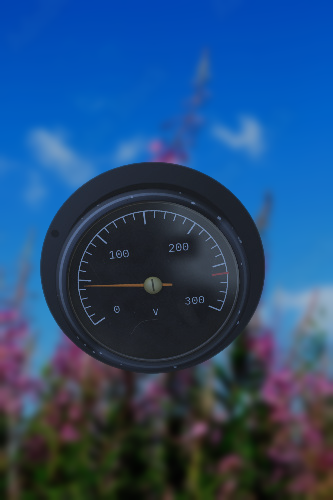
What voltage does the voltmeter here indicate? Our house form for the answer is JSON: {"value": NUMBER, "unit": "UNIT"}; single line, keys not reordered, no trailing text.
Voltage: {"value": 45, "unit": "V"}
